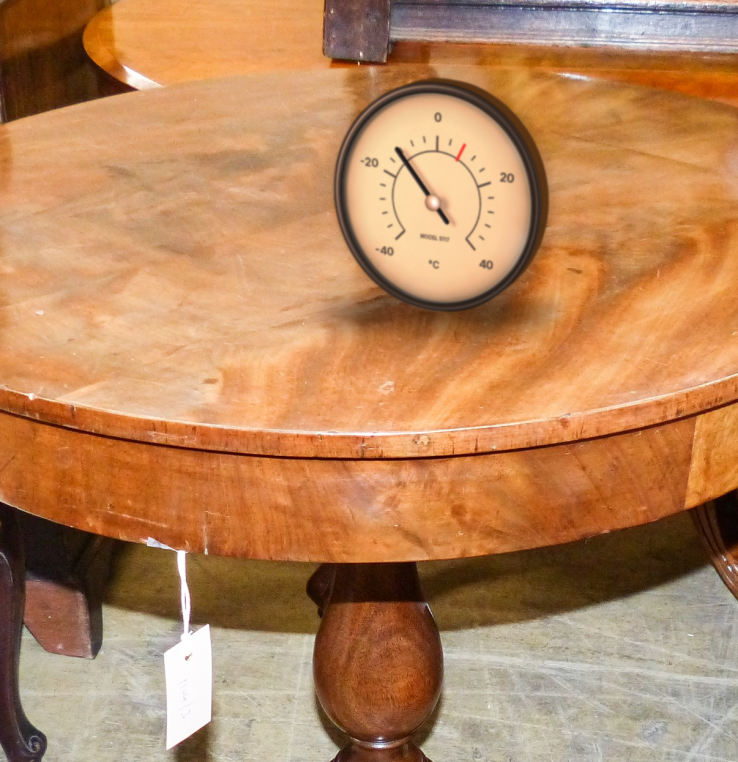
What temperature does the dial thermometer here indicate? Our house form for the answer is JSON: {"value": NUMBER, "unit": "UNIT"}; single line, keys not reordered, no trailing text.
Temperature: {"value": -12, "unit": "°C"}
